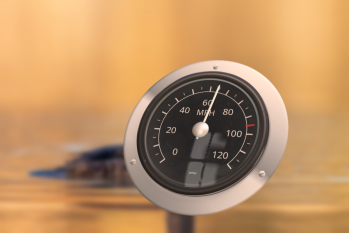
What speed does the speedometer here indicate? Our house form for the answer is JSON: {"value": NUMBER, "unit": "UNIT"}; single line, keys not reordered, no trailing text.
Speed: {"value": 65, "unit": "mph"}
